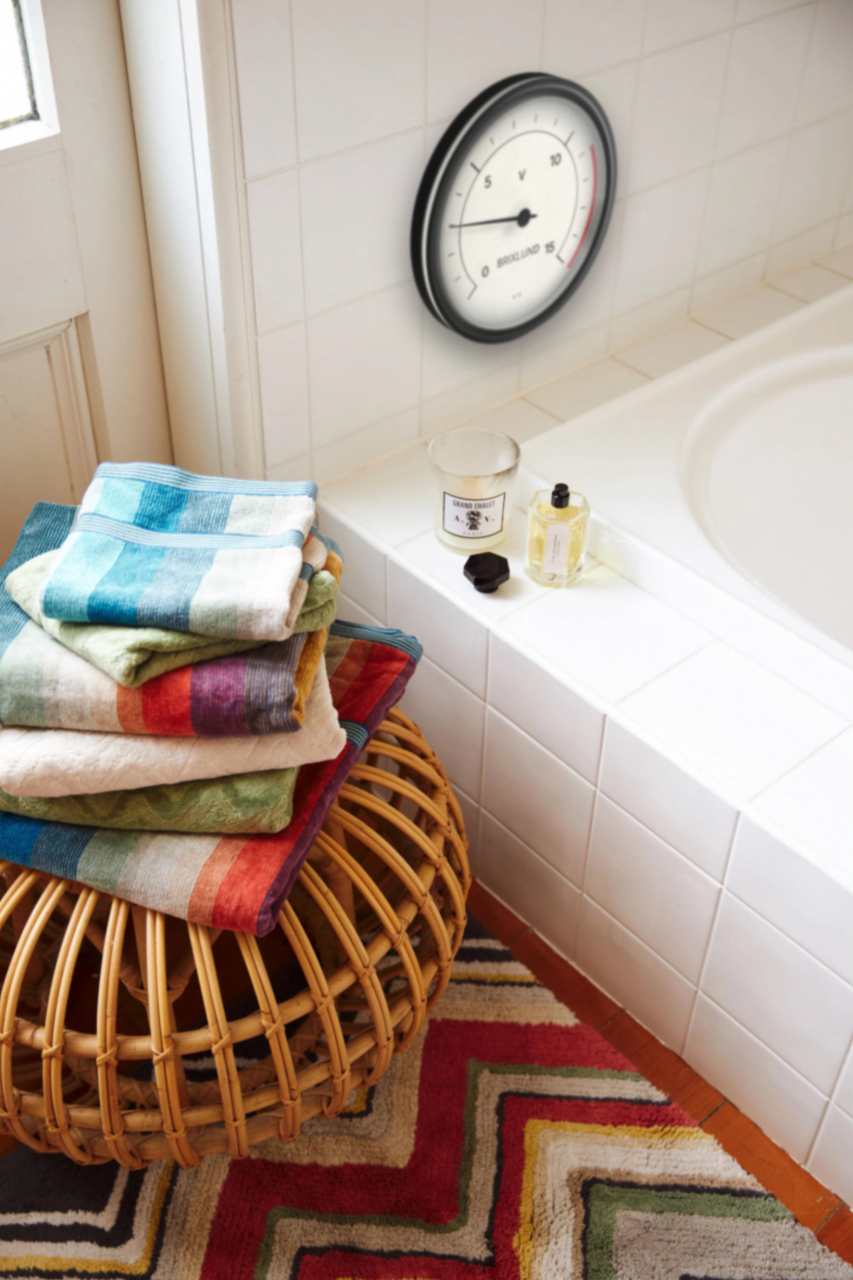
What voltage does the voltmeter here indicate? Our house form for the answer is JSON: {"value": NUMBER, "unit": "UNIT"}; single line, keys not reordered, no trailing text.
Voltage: {"value": 3, "unit": "V"}
